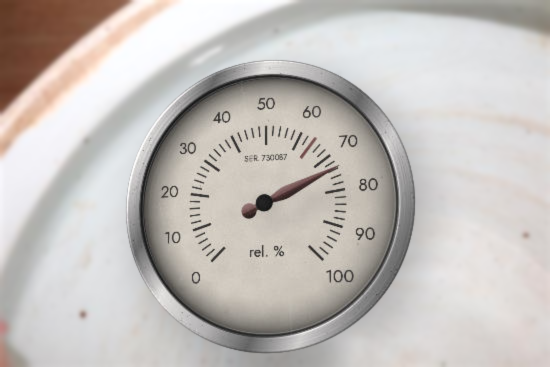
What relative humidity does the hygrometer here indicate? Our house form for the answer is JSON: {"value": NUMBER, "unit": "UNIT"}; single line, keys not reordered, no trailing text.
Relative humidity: {"value": 74, "unit": "%"}
